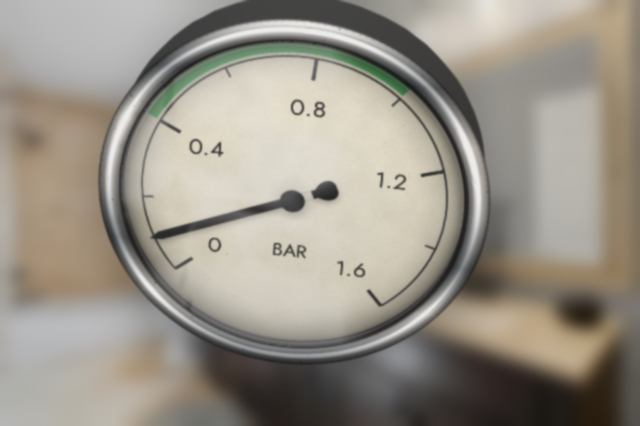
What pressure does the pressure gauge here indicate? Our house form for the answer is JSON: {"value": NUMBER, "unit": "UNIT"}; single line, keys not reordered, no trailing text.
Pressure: {"value": 0.1, "unit": "bar"}
